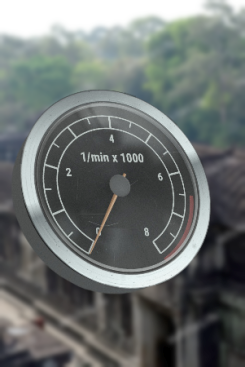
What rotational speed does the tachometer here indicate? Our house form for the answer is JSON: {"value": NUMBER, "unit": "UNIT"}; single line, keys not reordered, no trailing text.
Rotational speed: {"value": 0, "unit": "rpm"}
